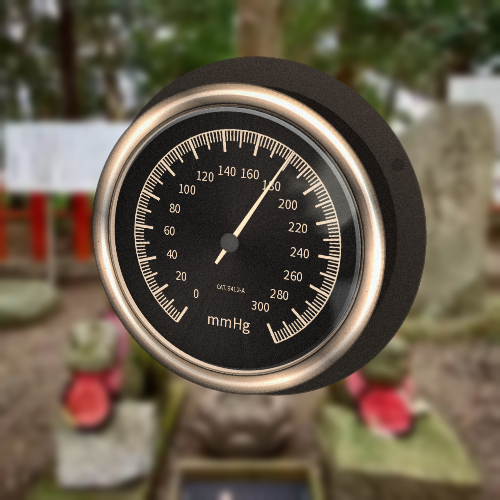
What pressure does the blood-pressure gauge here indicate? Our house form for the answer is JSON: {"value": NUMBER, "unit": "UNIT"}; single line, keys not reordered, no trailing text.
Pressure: {"value": 180, "unit": "mmHg"}
